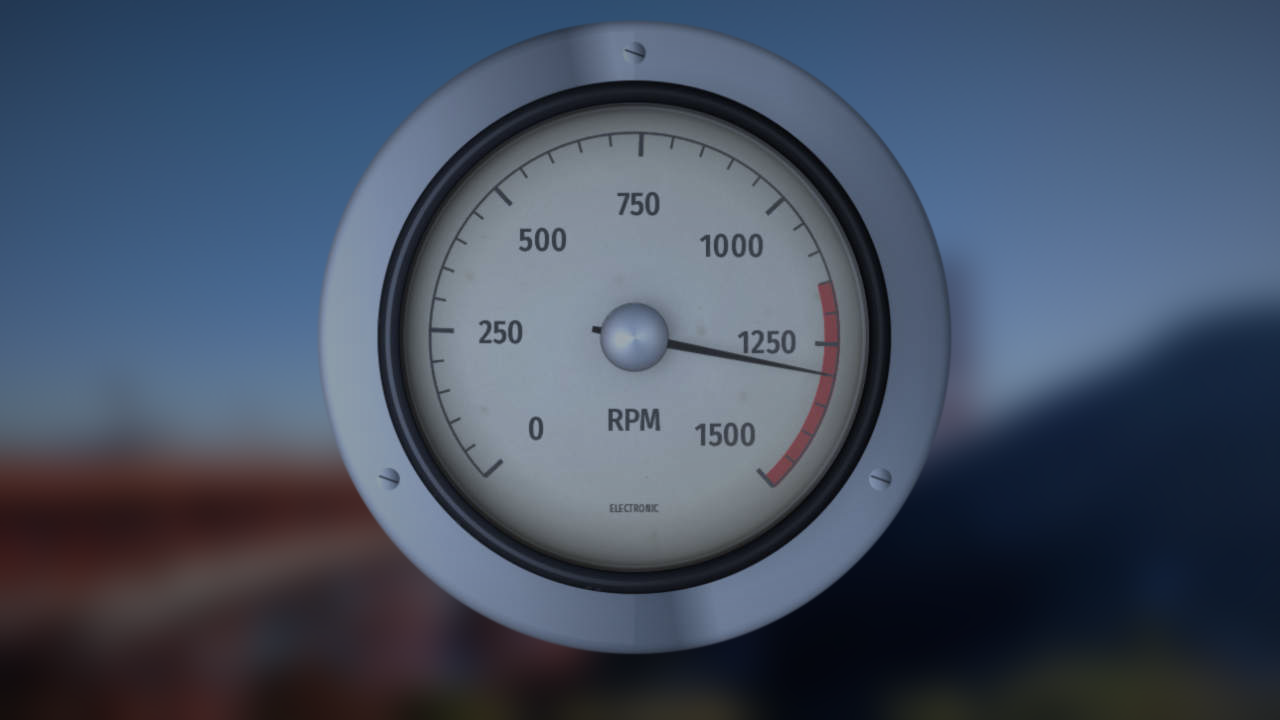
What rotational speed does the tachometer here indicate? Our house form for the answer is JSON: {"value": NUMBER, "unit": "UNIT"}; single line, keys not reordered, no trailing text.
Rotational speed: {"value": 1300, "unit": "rpm"}
